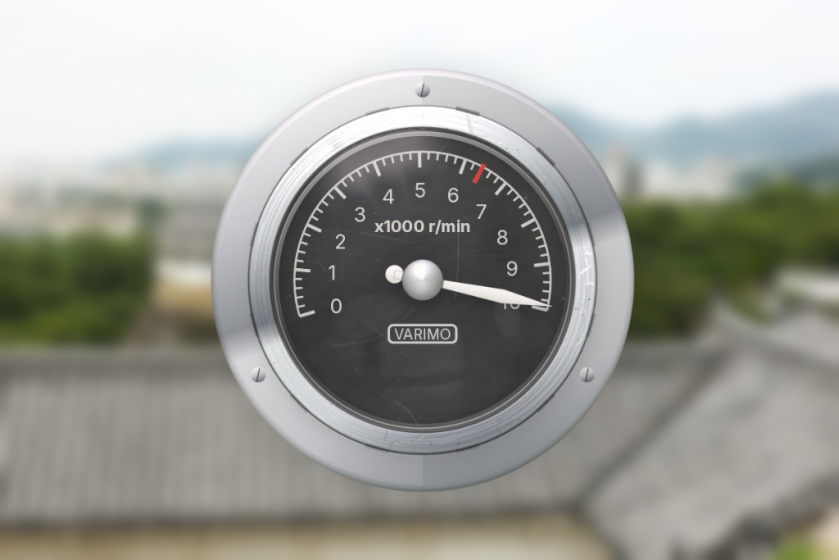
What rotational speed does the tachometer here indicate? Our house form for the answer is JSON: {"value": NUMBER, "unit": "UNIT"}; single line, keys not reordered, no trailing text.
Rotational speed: {"value": 9900, "unit": "rpm"}
